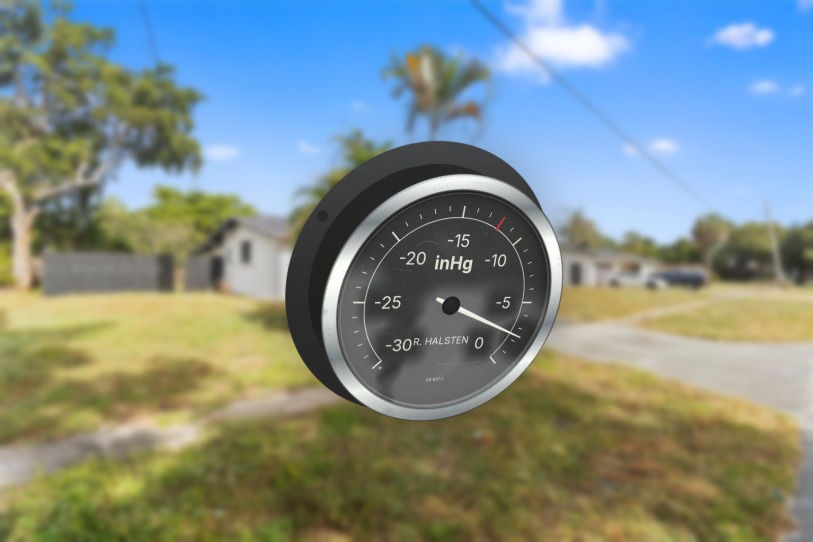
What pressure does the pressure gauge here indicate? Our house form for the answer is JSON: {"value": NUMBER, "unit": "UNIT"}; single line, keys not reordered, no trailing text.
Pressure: {"value": -2.5, "unit": "inHg"}
